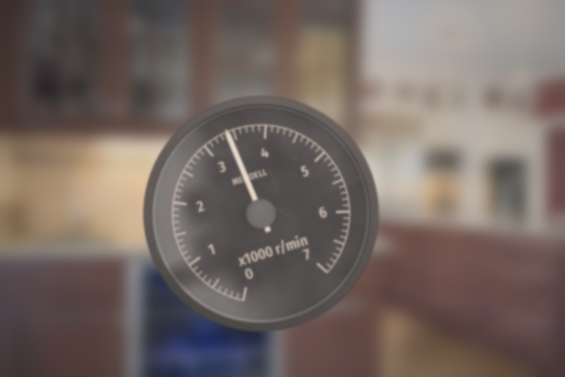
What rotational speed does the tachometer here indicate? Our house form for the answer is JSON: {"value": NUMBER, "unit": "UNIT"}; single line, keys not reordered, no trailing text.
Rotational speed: {"value": 3400, "unit": "rpm"}
